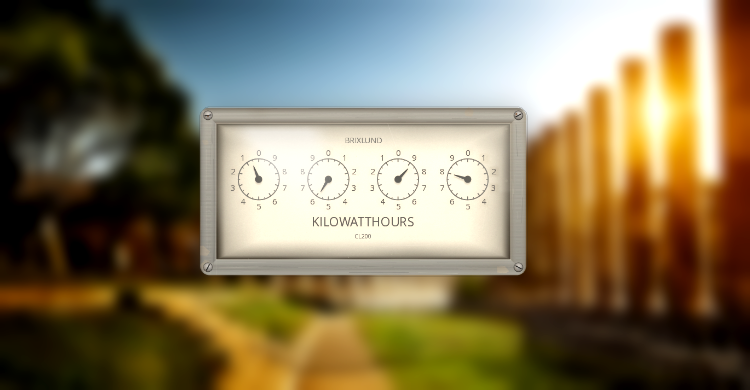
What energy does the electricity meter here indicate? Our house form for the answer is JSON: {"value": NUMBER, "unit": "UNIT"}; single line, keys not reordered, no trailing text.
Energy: {"value": 588, "unit": "kWh"}
